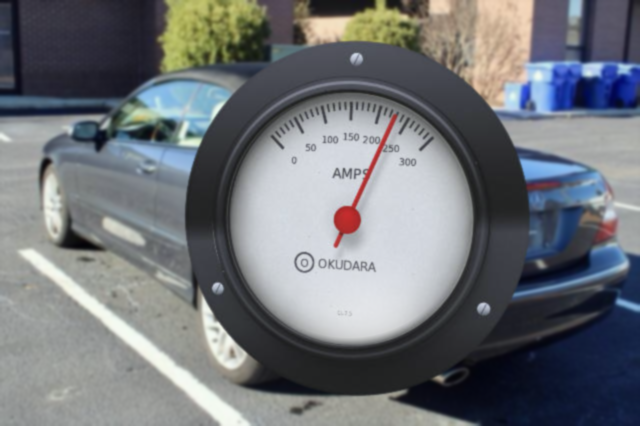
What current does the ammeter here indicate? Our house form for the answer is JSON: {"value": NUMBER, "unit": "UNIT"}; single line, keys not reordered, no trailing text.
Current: {"value": 230, "unit": "A"}
